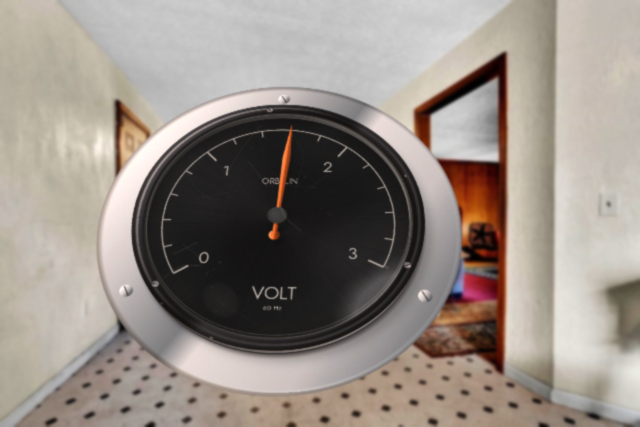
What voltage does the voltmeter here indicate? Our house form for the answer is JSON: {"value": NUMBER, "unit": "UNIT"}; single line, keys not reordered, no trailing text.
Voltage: {"value": 1.6, "unit": "V"}
